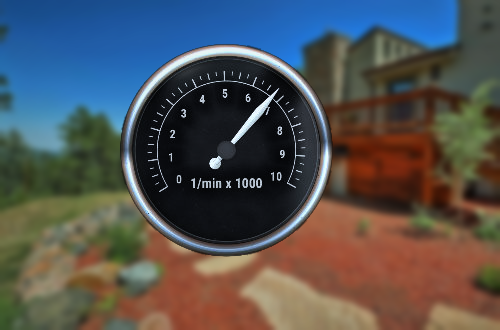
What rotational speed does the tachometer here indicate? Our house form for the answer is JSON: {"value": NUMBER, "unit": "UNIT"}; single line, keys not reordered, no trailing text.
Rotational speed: {"value": 6750, "unit": "rpm"}
